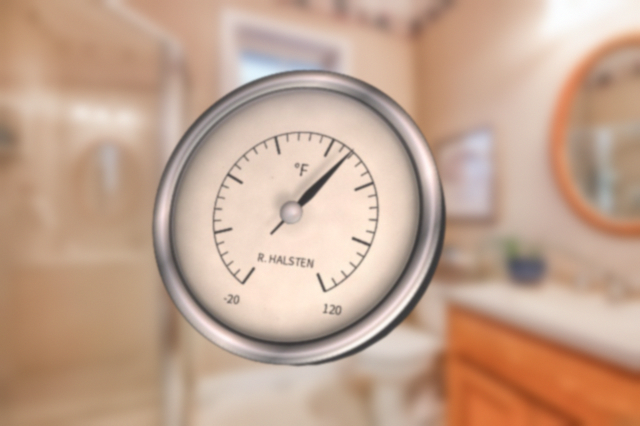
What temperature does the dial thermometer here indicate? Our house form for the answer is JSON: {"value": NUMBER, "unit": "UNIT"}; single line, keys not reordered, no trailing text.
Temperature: {"value": 68, "unit": "°F"}
